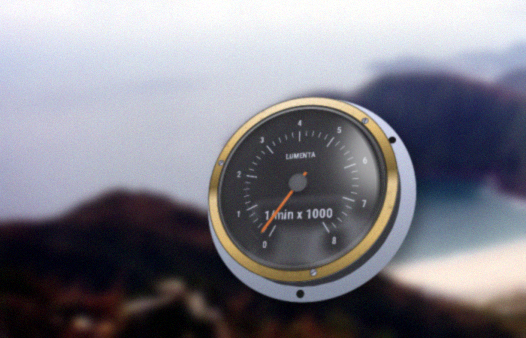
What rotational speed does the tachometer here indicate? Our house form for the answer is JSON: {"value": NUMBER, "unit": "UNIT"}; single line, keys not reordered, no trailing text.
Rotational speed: {"value": 200, "unit": "rpm"}
